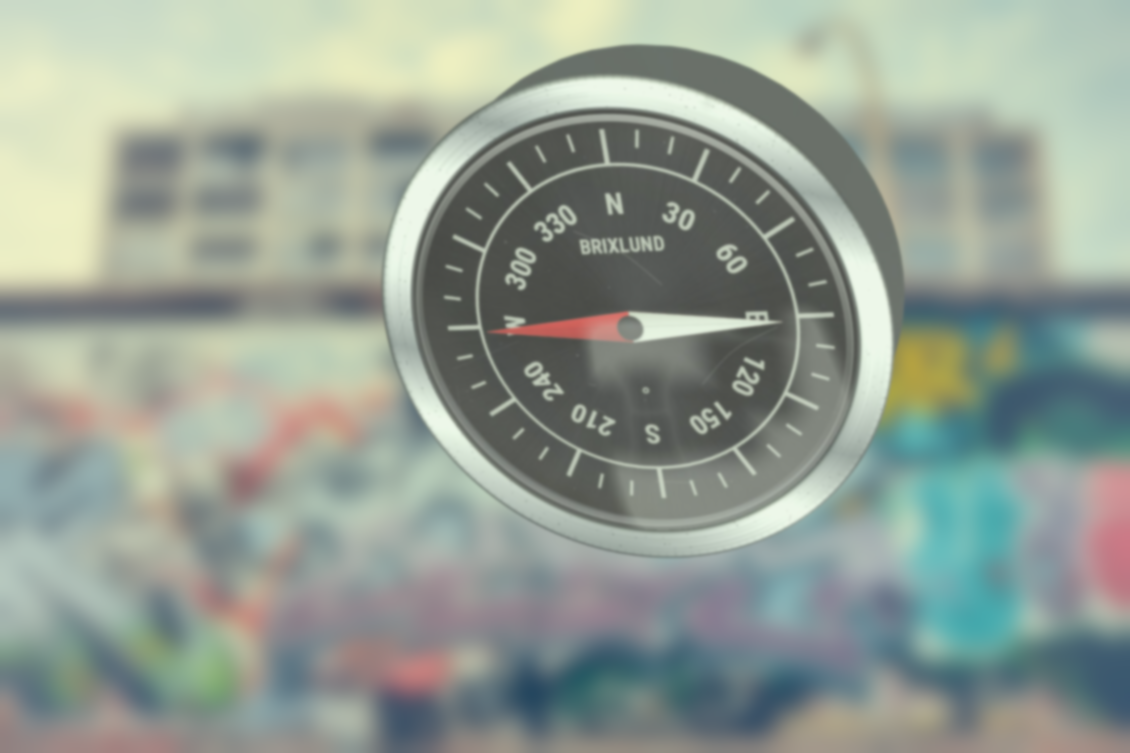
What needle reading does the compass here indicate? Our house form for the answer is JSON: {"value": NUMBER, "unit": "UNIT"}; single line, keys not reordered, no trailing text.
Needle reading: {"value": 270, "unit": "°"}
